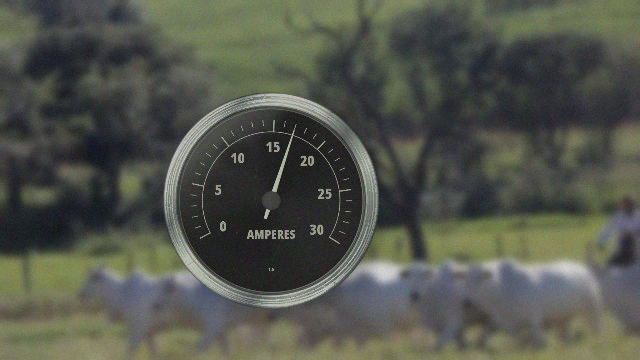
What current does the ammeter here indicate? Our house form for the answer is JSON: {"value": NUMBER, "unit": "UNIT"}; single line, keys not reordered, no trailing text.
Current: {"value": 17, "unit": "A"}
